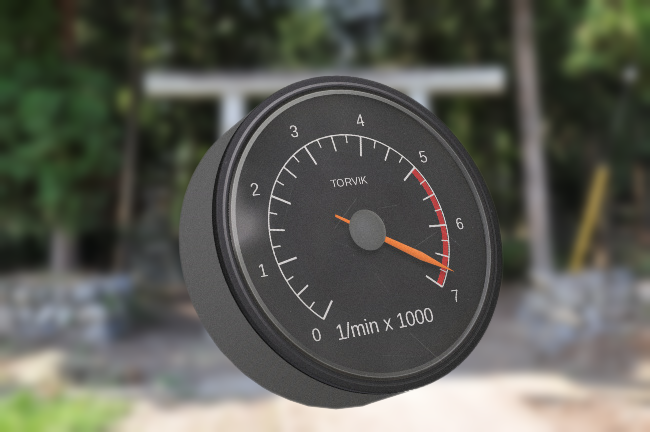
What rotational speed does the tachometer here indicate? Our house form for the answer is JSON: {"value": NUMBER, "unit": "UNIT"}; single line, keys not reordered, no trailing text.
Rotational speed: {"value": 6750, "unit": "rpm"}
